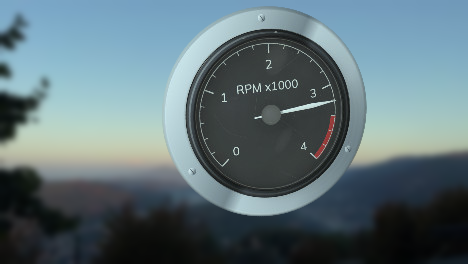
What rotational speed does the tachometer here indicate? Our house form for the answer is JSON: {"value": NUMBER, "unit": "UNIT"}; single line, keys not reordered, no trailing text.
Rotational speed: {"value": 3200, "unit": "rpm"}
